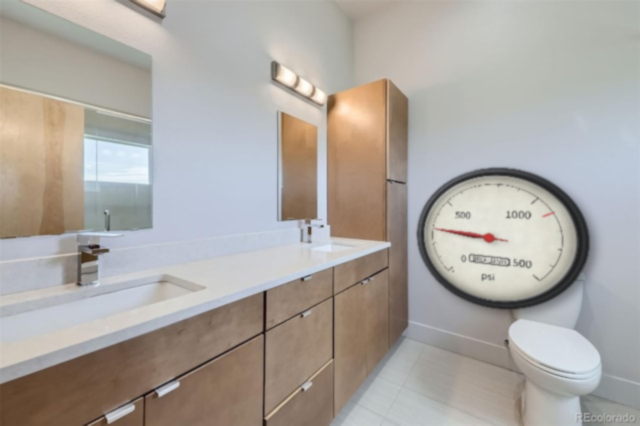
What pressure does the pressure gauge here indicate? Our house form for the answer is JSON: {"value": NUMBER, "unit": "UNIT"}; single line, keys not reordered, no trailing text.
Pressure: {"value": 300, "unit": "psi"}
